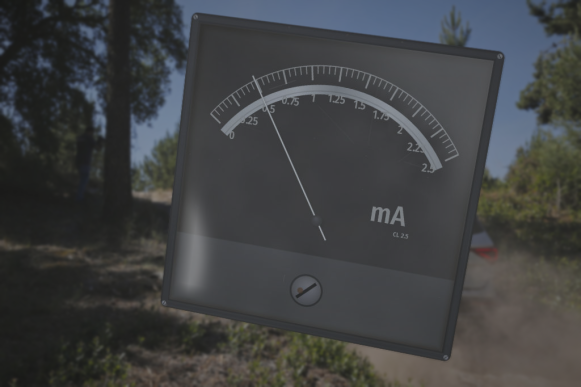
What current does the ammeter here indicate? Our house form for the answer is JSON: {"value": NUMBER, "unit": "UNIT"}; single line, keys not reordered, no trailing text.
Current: {"value": 0.5, "unit": "mA"}
